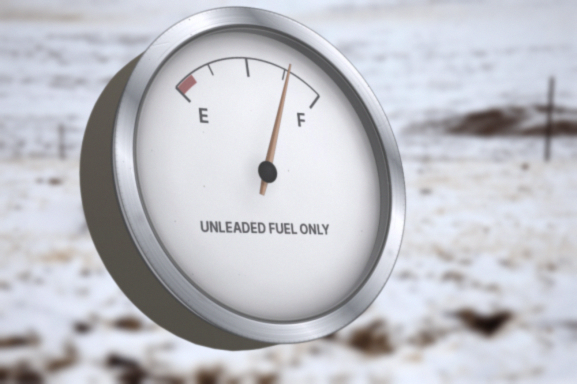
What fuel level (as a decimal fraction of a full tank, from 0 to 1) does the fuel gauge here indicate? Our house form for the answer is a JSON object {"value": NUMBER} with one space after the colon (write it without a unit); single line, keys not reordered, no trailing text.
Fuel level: {"value": 0.75}
